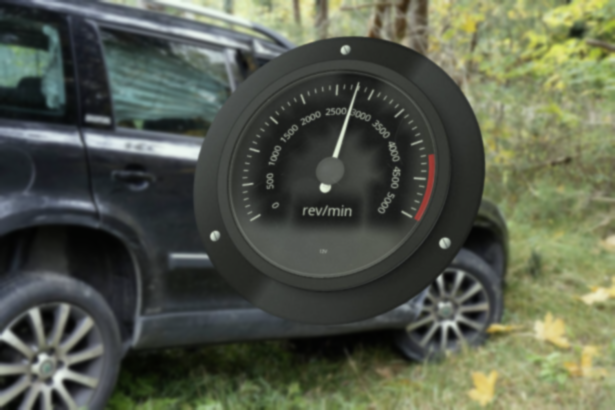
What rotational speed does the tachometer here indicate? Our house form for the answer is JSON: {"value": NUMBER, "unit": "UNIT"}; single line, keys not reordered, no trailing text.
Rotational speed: {"value": 2800, "unit": "rpm"}
